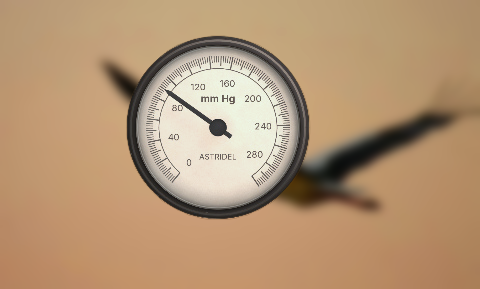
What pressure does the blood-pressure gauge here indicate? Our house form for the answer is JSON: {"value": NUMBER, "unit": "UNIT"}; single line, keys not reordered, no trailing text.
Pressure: {"value": 90, "unit": "mmHg"}
